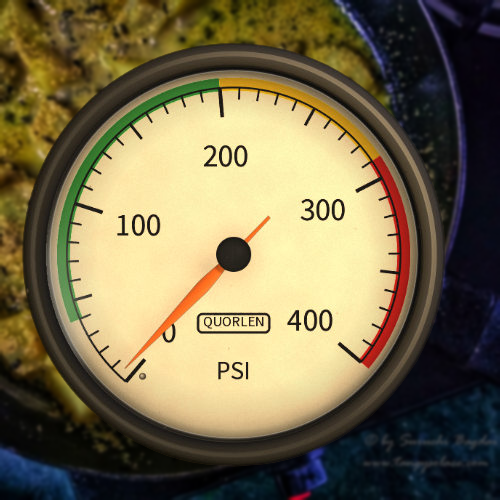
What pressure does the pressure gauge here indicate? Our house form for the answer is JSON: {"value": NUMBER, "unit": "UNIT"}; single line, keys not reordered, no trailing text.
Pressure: {"value": 5, "unit": "psi"}
